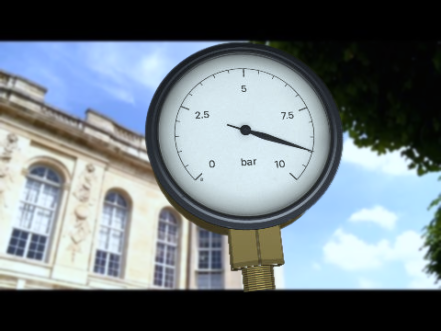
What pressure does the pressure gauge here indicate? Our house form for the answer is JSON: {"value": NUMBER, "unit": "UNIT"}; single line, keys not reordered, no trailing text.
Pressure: {"value": 9, "unit": "bar"}
